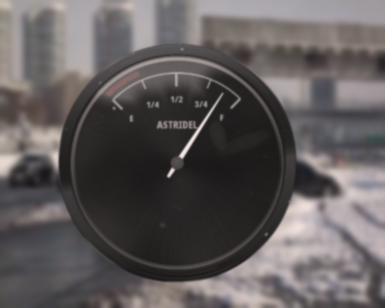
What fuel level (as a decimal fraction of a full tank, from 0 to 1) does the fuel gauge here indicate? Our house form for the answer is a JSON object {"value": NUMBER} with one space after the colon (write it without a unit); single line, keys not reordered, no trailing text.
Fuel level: {"value": 0.875}
